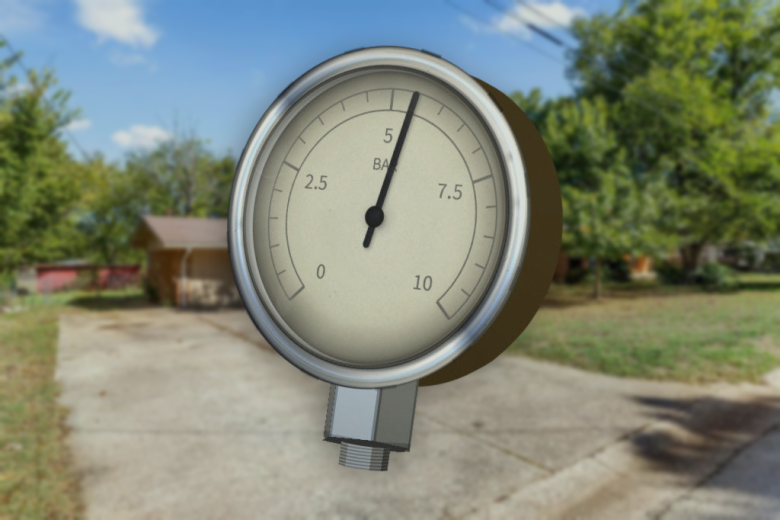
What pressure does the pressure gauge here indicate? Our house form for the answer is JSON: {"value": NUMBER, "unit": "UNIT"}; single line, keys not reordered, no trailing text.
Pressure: {"value": 5.5, "unit": "bar"}
